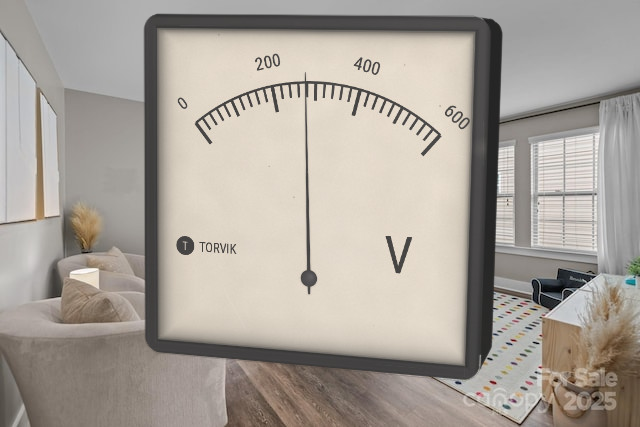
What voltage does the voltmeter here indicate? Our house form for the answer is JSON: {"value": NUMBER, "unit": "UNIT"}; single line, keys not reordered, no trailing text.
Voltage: {"value": 280, "unit": "V"}
